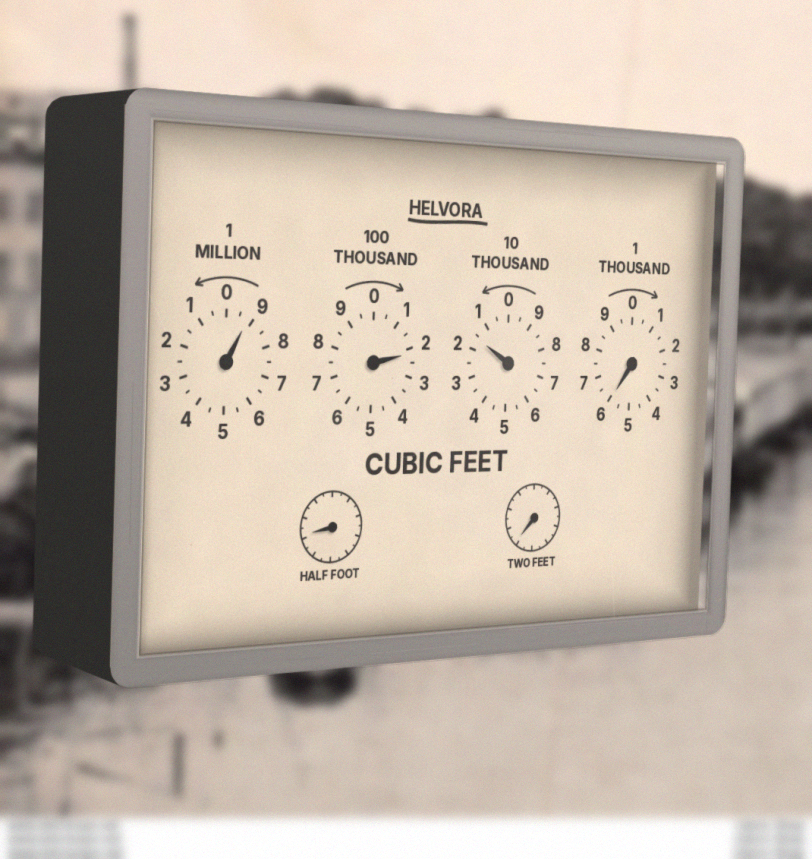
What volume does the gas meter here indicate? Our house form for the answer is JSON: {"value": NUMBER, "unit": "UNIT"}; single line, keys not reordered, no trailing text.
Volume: {"value": 921600, "unit": "ft³"}
